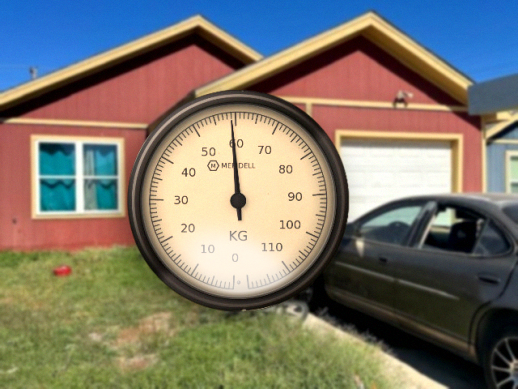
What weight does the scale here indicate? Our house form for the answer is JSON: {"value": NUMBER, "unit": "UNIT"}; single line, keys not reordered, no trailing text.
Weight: {"value": 59, "unit": "kg"}
